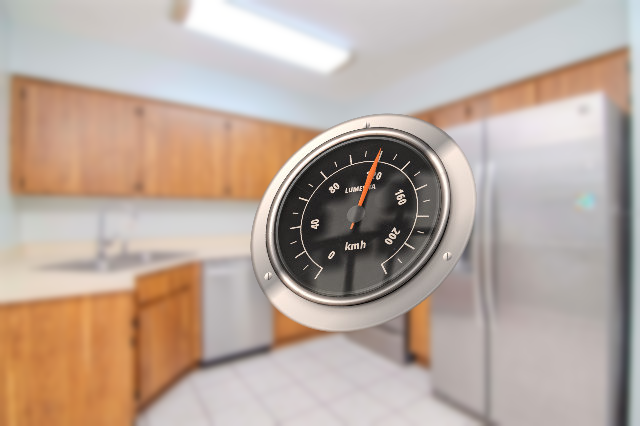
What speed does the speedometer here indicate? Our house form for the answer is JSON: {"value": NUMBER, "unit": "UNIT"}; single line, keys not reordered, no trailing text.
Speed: {"value": 120, "unit": "km/h"}
